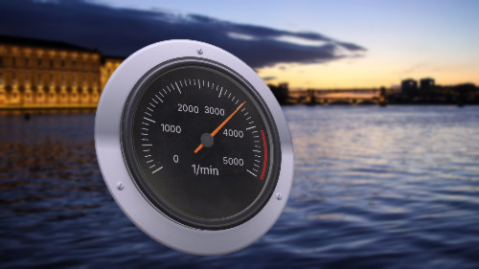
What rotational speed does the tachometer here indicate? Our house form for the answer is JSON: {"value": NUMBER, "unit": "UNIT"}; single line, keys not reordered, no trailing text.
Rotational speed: {"value": 3500, "unit": "rpm"}
